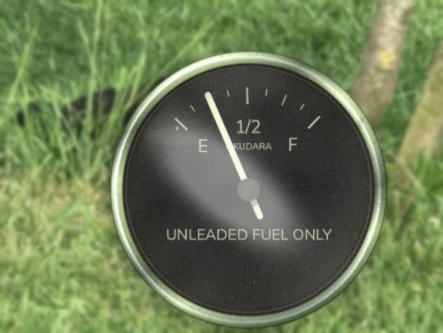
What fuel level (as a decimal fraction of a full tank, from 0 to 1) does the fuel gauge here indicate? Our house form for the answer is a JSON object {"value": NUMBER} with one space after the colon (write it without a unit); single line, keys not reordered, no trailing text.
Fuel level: {"value": 0.25}
